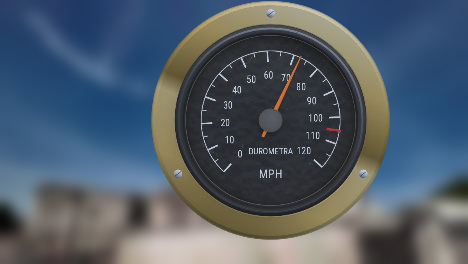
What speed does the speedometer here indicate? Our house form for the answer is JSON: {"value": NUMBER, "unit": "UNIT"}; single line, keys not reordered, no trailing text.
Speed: {"value": 72.5, "unit": "mph"}
